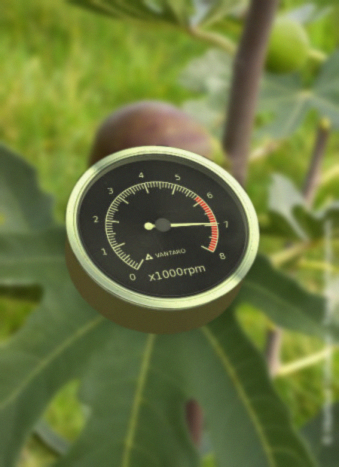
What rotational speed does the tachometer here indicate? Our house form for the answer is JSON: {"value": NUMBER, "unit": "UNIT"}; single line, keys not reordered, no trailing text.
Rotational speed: {"value": 7000, "unit": "rpm"}
